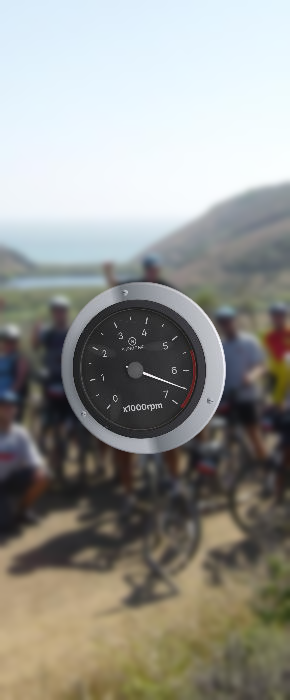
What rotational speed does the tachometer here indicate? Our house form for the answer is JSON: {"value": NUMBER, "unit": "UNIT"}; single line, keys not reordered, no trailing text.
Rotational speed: {"value": 6500, "unit": "rpm"}
